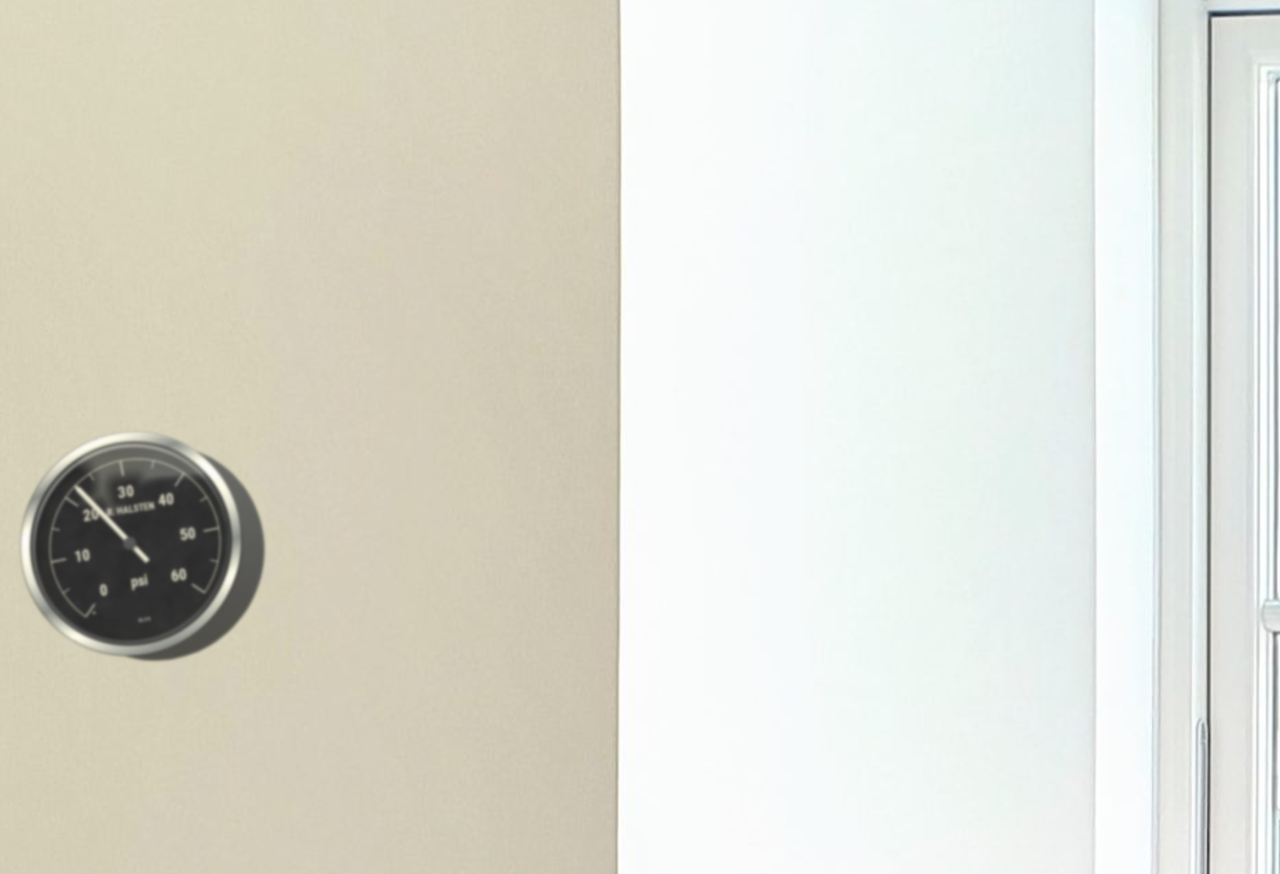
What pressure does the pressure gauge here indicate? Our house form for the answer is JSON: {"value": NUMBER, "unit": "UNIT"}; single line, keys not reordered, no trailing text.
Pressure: {"value": 22.5, "unit": "psi"}
